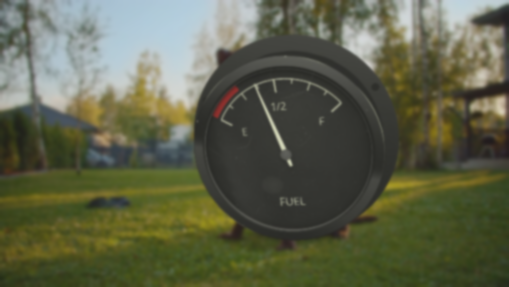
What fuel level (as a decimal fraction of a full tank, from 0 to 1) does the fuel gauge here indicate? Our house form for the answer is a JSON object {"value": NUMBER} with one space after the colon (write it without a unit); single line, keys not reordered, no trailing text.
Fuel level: {"value": 0.375}
